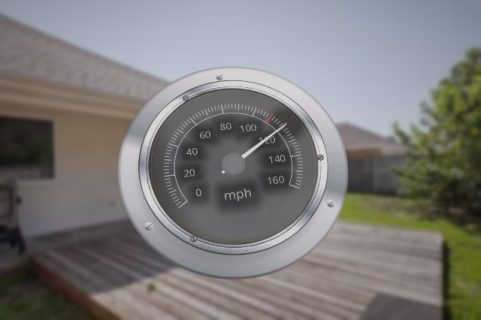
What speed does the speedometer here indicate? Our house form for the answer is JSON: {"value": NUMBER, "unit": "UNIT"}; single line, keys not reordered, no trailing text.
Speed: {"value": 120, "unit": "mph"}
